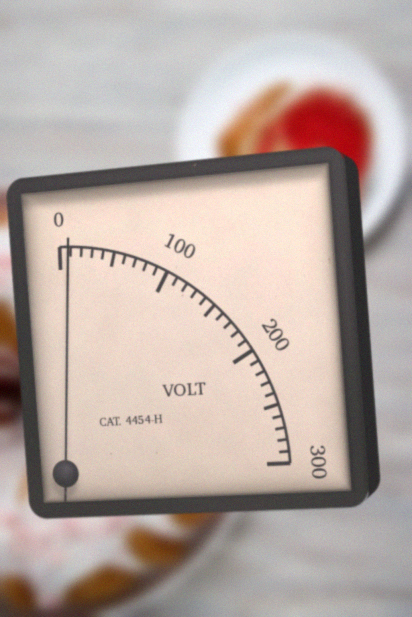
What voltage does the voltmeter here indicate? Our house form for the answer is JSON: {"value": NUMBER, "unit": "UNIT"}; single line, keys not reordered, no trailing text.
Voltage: {"value": 10, "unit": "V"}
